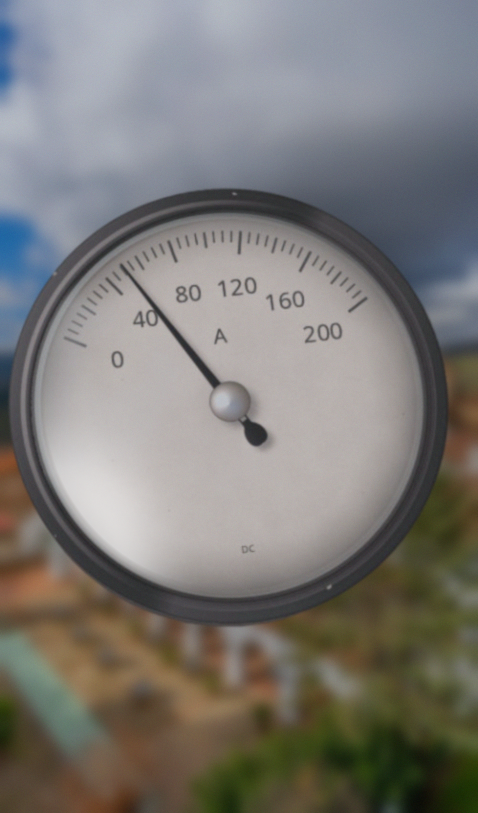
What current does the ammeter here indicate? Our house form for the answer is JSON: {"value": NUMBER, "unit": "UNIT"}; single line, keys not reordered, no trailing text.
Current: {"value": 50, "unit": "A"}
